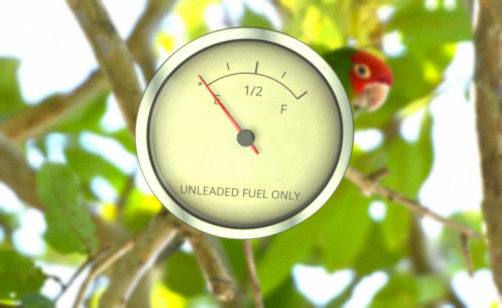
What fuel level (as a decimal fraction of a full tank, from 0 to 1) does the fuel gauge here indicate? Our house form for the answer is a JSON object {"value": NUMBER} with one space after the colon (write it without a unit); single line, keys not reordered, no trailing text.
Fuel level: {"value": 0}
